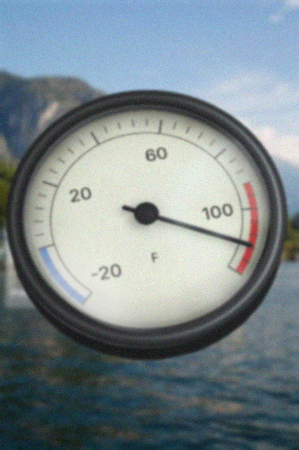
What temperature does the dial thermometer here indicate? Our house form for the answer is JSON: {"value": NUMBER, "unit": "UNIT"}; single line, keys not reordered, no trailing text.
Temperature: {"value": 112, "unit": "°F"}
